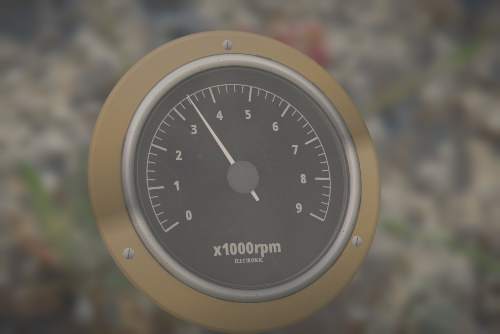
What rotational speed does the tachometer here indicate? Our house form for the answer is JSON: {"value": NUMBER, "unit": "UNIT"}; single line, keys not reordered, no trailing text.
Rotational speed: {"value": 3400, "unit": "rpm"}
